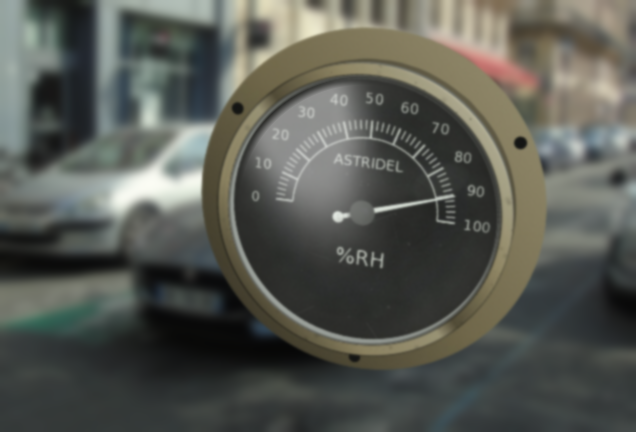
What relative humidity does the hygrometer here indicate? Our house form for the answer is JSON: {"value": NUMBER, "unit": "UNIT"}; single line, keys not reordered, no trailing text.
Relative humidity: {"value": 90, "unit": "%"}
